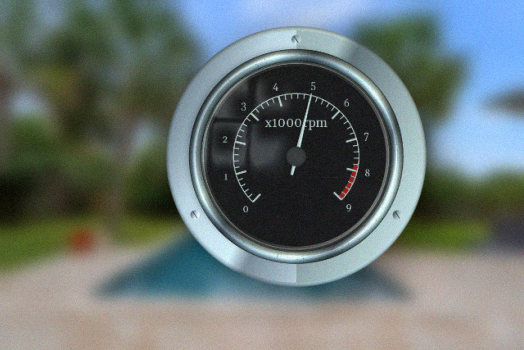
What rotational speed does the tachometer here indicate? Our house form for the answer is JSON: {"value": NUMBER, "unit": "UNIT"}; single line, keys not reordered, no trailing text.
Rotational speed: {"value": 5000, "unit": "rpm"}
